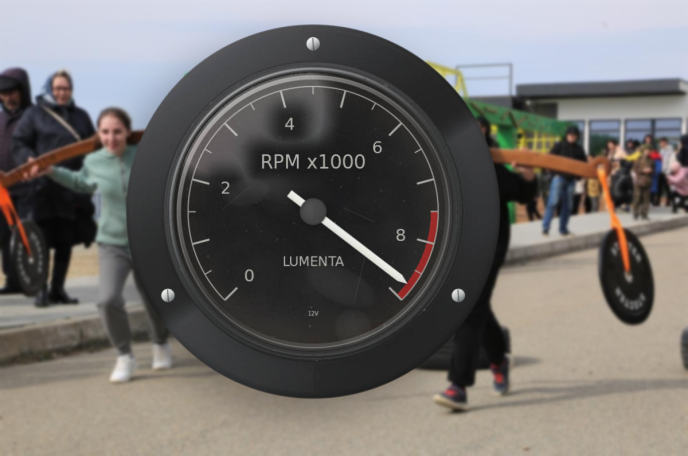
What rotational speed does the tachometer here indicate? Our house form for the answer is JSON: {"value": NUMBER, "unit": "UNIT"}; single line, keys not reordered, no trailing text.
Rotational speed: {"value": 8750, "unit": "rpm"}
